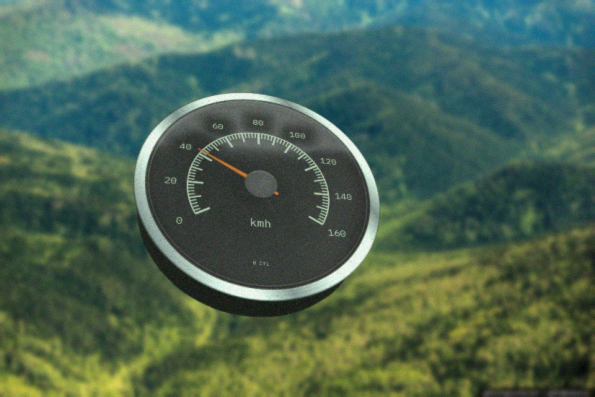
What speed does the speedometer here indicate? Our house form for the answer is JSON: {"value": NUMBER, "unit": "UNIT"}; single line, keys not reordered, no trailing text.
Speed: {"value": 40, "unit": "km/h"}
